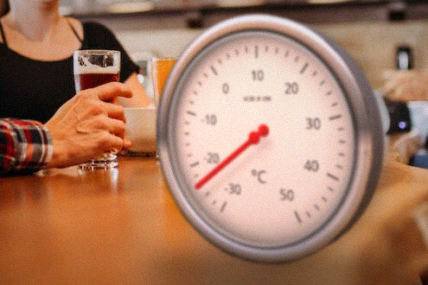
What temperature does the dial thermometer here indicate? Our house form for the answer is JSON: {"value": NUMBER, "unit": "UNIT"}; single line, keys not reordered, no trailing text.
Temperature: {"value": -24, "unit": "°C"}
